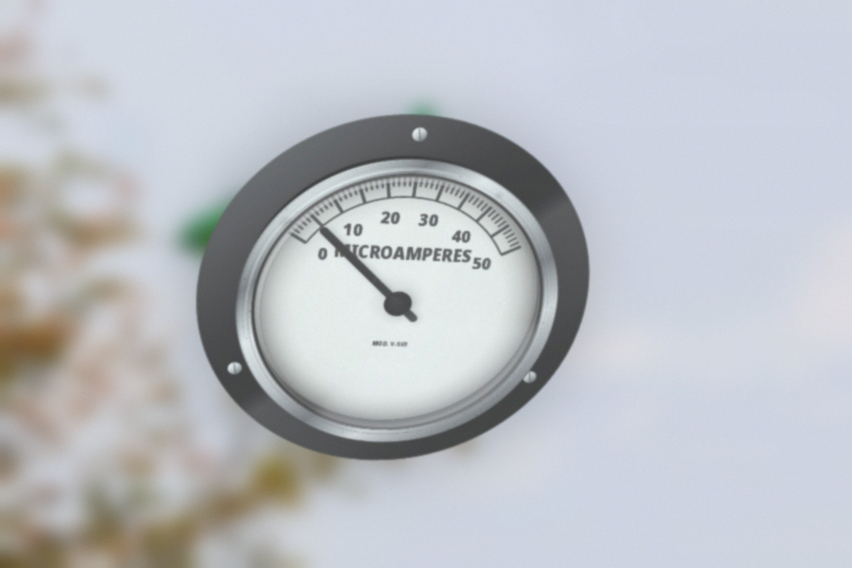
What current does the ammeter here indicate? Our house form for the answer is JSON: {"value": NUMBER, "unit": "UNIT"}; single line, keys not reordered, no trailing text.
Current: {"value": 5, "unit": "µA"}
